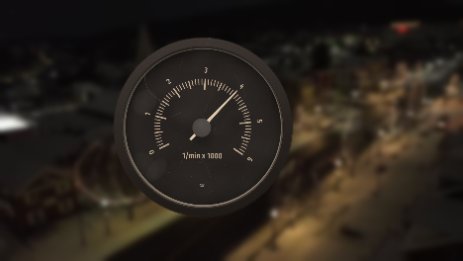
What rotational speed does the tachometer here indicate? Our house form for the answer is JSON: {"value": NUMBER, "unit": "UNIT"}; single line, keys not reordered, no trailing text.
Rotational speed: {"value": 4000, "unit": "rpm"}
